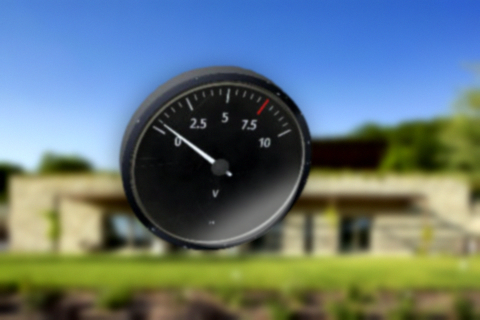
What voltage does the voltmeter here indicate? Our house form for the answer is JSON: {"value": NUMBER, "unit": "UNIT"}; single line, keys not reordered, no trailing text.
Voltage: {"value": 0.5, "unit": "V"}
